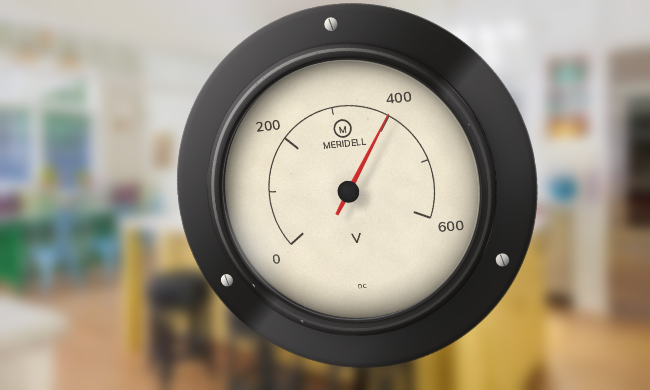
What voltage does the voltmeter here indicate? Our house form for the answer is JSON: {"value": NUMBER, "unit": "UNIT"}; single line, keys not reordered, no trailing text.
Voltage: {"value": 400, "unit": "V"}
